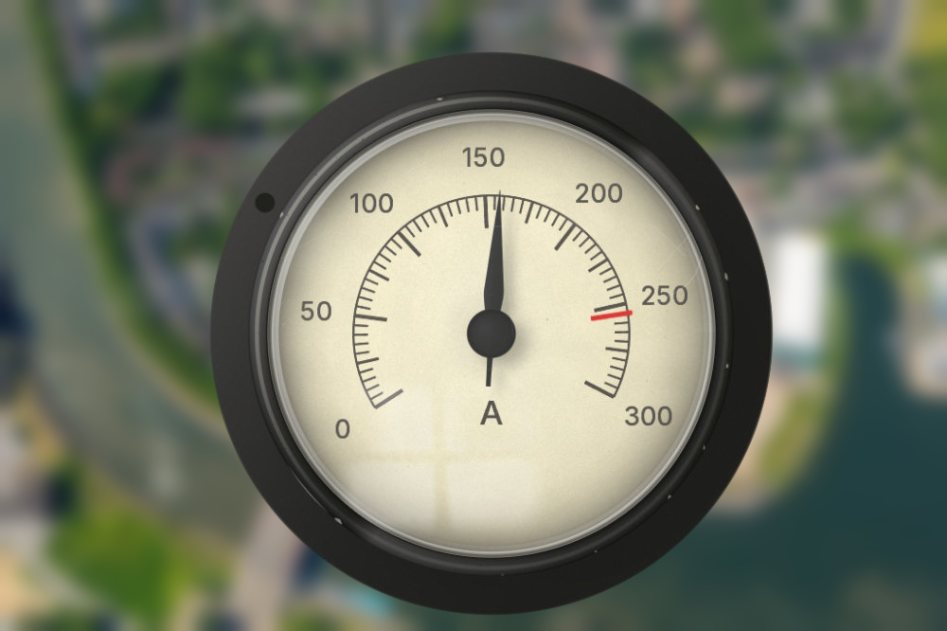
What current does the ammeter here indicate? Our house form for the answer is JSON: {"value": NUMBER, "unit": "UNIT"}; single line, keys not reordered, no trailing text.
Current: {"value": 157.5, "unit": "A"}
